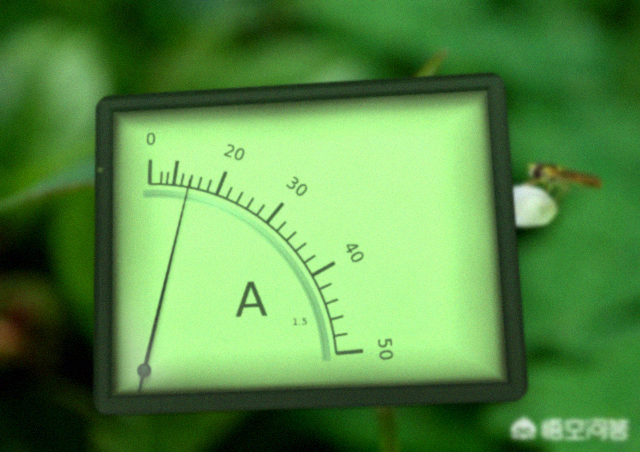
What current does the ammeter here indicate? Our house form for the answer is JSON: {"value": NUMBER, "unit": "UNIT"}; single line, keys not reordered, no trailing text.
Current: {"value": 14, "unit": "A"}
